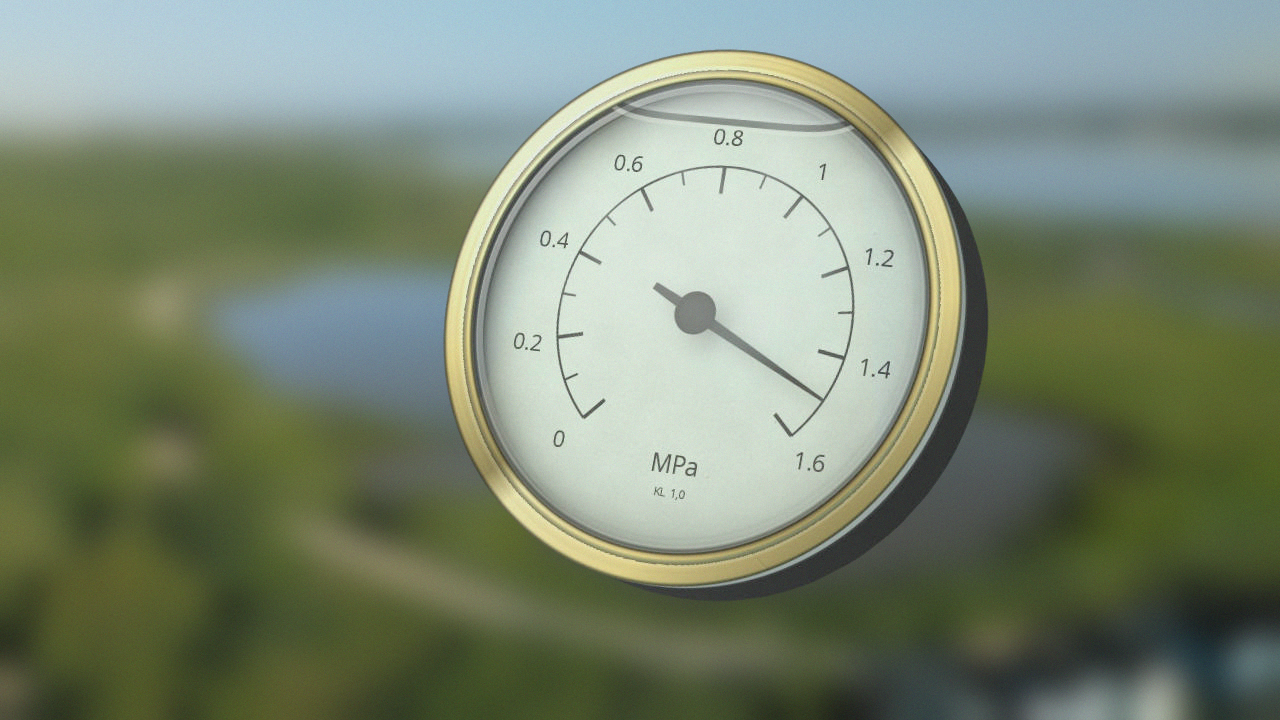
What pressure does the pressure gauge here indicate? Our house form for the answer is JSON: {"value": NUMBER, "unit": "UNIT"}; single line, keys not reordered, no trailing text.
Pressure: {"value": 1.5, "unit": "MPa"}
